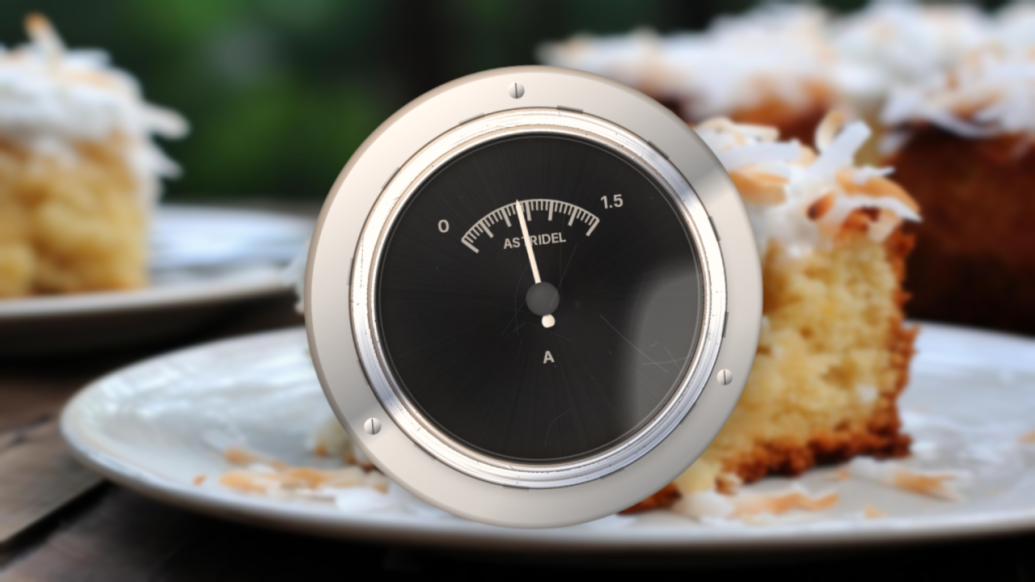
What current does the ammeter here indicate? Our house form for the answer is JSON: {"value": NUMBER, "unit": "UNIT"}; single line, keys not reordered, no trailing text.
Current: {"value": 0.65, "unit": "A"}
